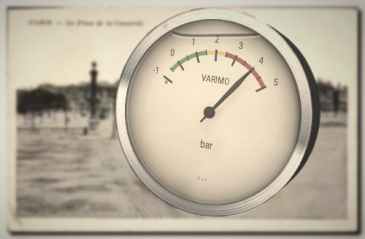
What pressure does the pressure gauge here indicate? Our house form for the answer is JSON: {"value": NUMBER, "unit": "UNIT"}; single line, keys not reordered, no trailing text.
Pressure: {"value": 4, "unit": "bar"}
